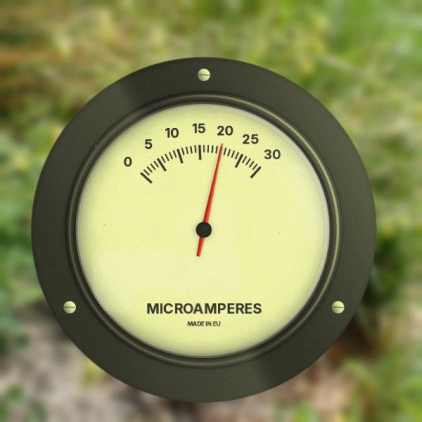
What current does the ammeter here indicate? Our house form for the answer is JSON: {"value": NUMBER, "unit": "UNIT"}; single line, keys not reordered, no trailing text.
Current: {"value": 20, "unit": "µA"}
